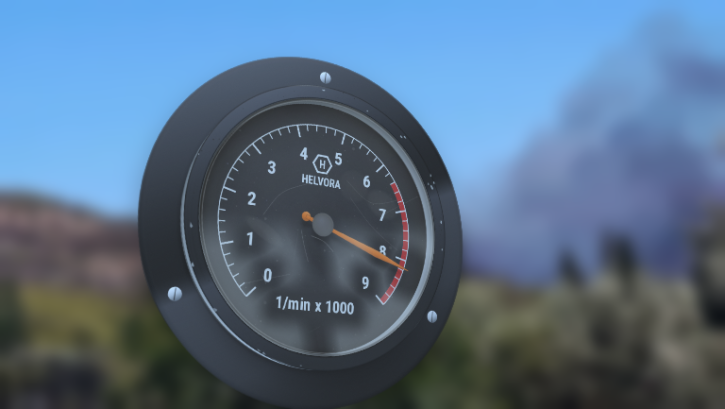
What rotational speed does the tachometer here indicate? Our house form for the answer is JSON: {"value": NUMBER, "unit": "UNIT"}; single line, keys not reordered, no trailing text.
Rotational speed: {"value": 8200, "unit": "rpm"}
